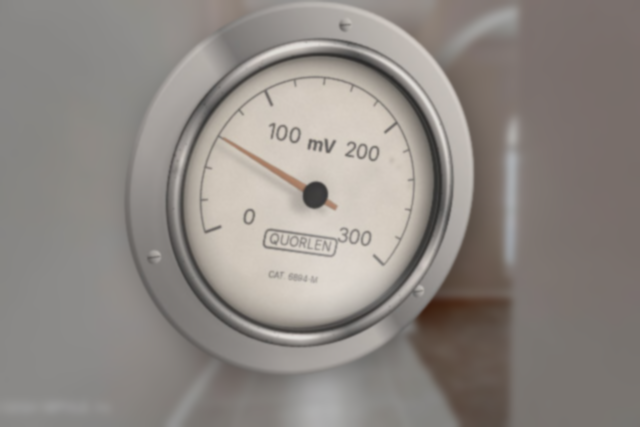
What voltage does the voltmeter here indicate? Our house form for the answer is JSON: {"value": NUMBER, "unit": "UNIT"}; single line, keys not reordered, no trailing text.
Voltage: {"value": 60, "unit": "mV"}
